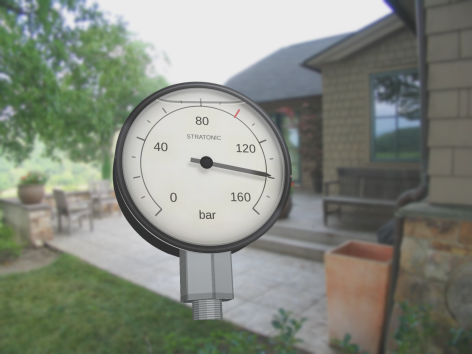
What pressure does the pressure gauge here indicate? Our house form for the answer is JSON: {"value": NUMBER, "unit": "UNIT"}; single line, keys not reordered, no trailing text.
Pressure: {"value": 140, "unit": "bar"}
